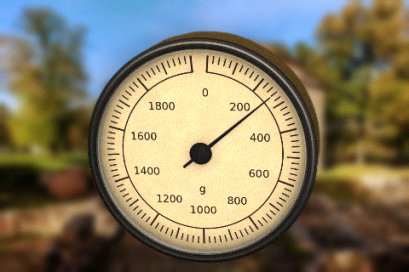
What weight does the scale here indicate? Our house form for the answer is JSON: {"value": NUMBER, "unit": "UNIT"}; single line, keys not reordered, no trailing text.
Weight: {"value": 260, "unit": "g"}
